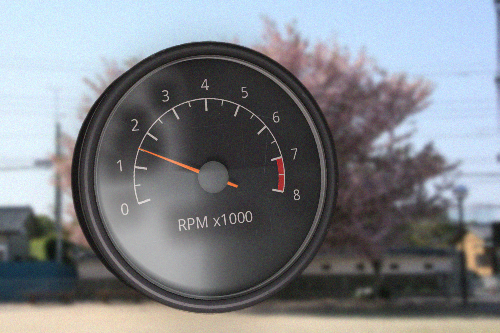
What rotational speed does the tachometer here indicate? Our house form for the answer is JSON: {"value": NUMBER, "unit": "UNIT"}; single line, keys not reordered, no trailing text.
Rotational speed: {"value": 1500, "unit": "rpm"}
